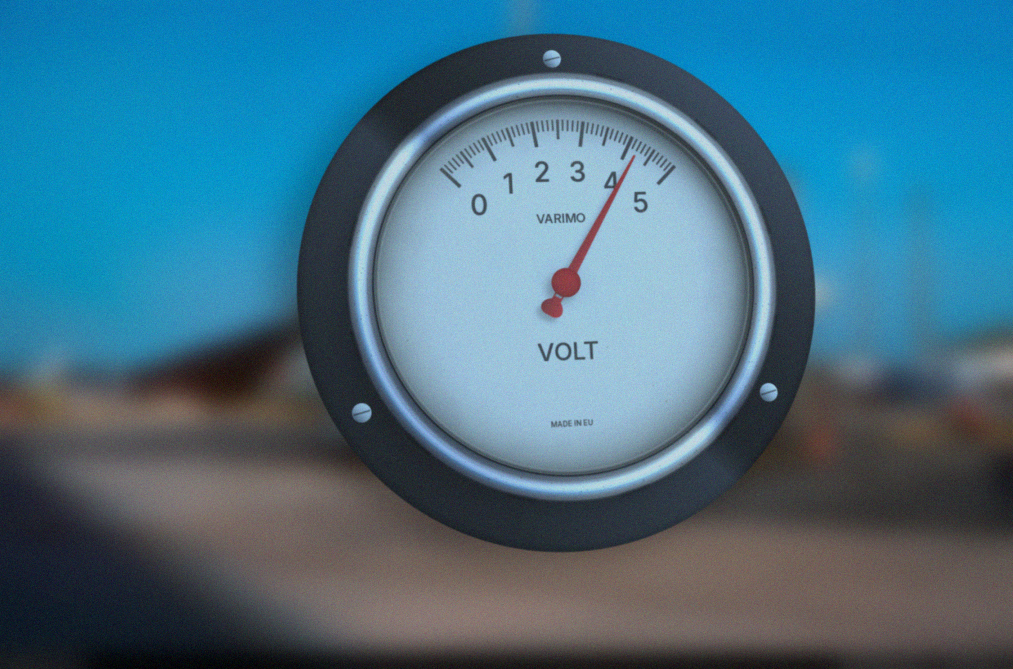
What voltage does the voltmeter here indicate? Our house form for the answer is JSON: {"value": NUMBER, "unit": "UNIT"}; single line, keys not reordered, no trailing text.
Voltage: {"value": 4.2, "unit": "V"}
